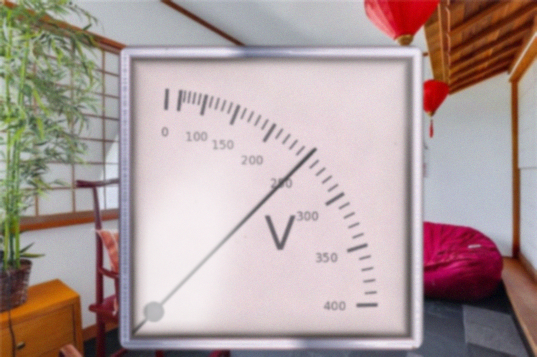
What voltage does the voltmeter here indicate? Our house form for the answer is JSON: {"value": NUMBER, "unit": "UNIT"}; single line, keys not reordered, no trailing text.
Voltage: {"value": 250, "unit": "V"}
